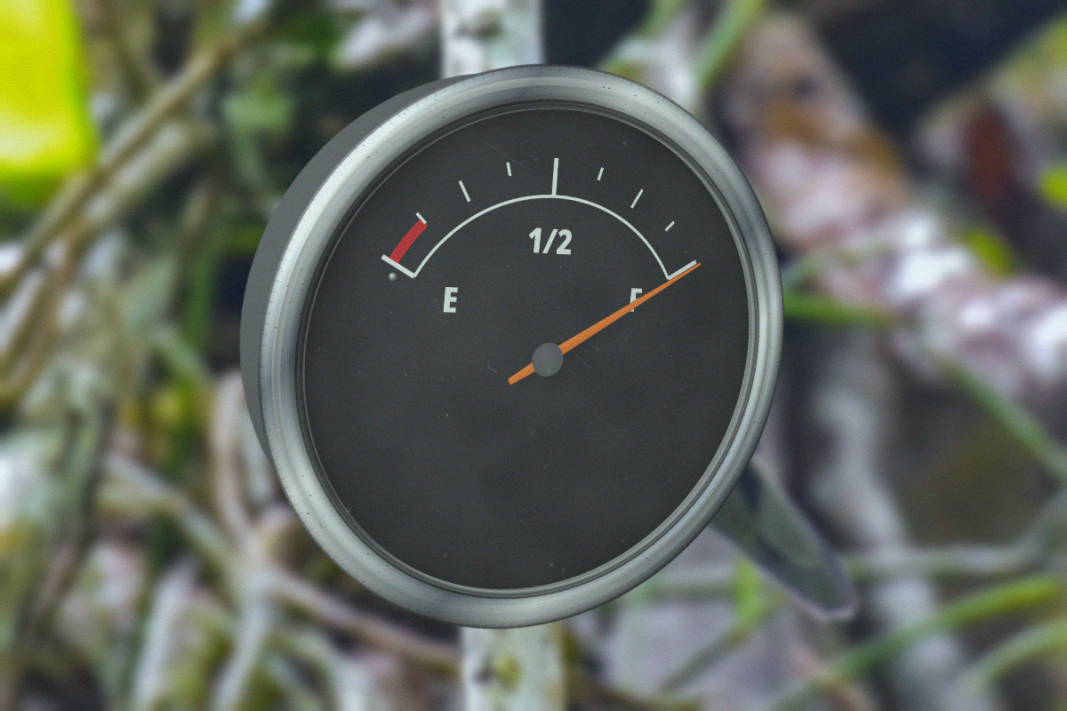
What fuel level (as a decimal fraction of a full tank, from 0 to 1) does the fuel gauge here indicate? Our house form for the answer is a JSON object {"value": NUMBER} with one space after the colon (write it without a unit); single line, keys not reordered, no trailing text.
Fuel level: {"value": 1}
